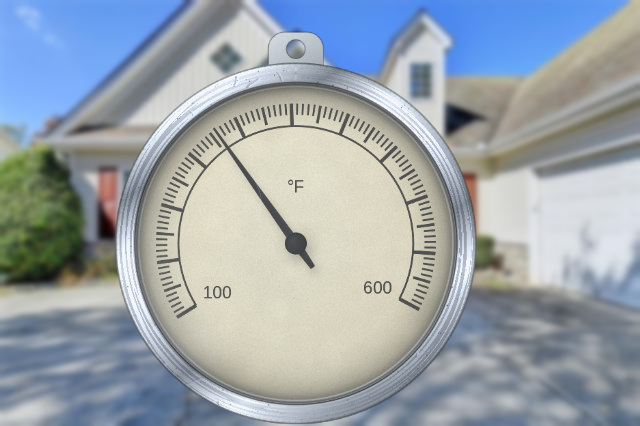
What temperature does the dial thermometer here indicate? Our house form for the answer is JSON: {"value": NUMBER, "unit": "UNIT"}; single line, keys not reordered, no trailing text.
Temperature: {"value": 280, "unit": "°F"}
